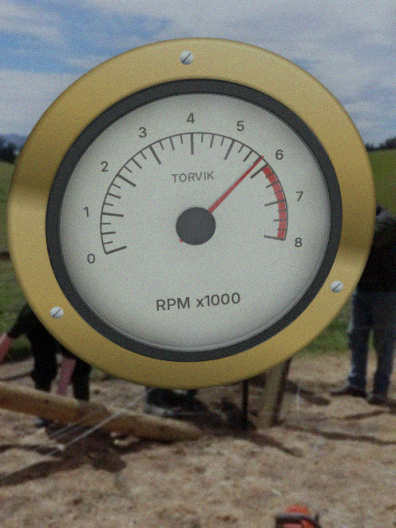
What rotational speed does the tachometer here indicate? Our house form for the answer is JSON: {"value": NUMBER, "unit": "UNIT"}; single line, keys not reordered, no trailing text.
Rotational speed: {"value": 5750, "unit": "rpm"}
